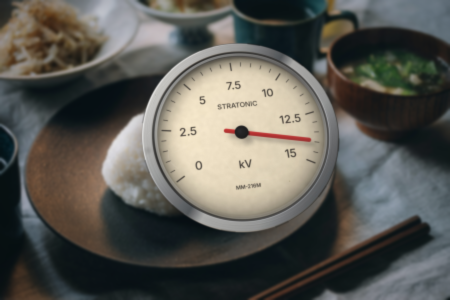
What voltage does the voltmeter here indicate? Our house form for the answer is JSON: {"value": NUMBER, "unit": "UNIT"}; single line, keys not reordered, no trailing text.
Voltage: {"value": 14, "unit": "kV"}
